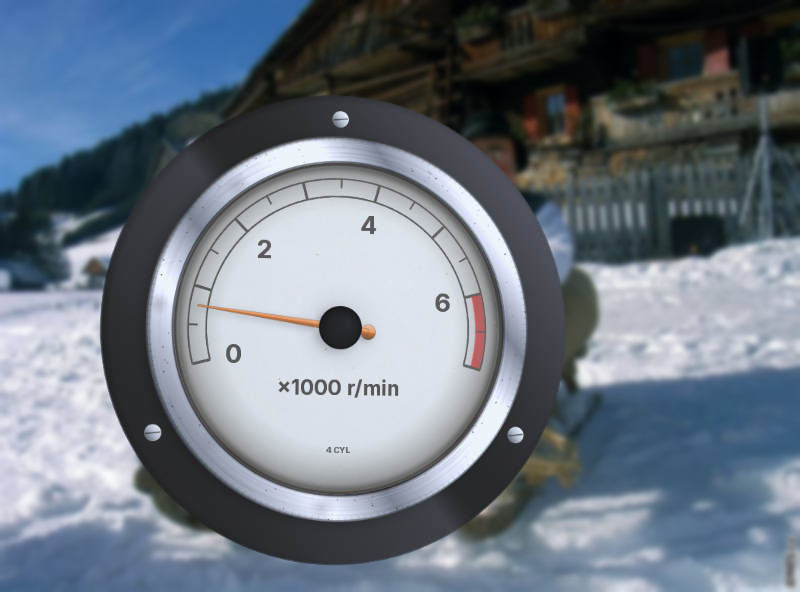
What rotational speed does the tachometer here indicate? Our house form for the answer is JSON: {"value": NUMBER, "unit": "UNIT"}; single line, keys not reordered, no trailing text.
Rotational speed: {"value": 750, "unit": "rpm"}
